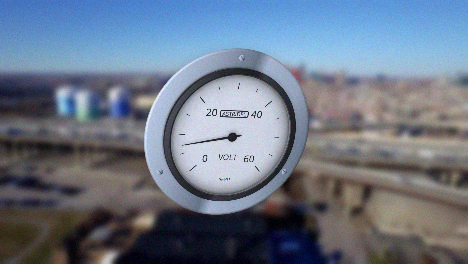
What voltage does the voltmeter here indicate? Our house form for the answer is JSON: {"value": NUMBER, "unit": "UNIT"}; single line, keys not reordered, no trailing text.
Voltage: {"value": 7.5, "unit": "V"}
